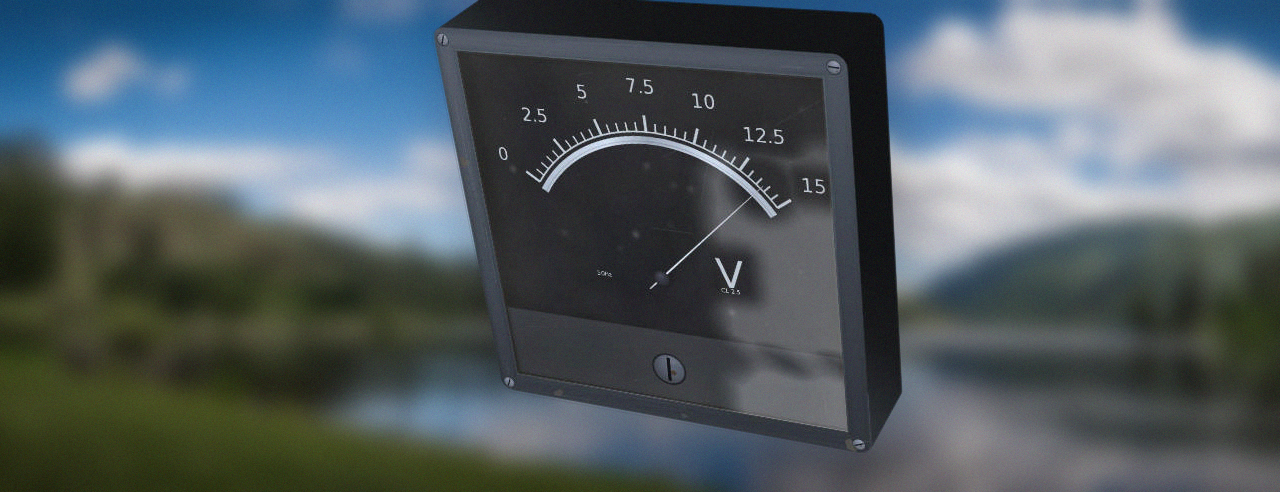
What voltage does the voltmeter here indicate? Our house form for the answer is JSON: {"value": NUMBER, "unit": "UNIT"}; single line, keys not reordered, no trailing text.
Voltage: {"value": 13.75, "unit": "V"}
